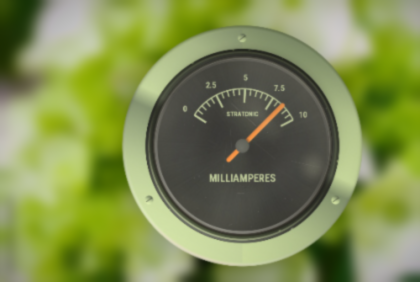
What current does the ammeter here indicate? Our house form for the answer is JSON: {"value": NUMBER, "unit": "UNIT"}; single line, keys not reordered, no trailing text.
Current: {"value": 8.5, "unit": "mA"}
